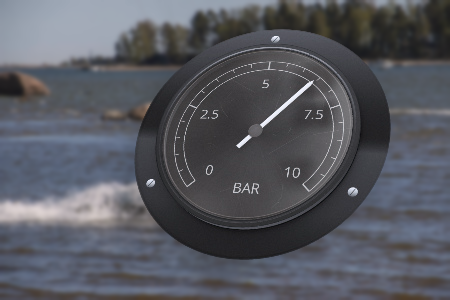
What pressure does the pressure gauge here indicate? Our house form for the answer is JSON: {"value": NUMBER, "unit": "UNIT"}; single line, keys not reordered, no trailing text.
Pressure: {"value": 6.5, "unit": "bar"}
